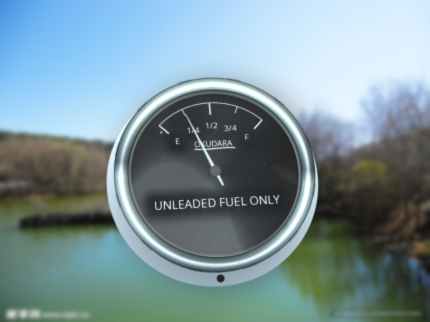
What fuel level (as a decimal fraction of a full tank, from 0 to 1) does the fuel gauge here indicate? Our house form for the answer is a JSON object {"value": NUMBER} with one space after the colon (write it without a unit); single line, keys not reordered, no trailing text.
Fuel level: {"value": 0.25}
